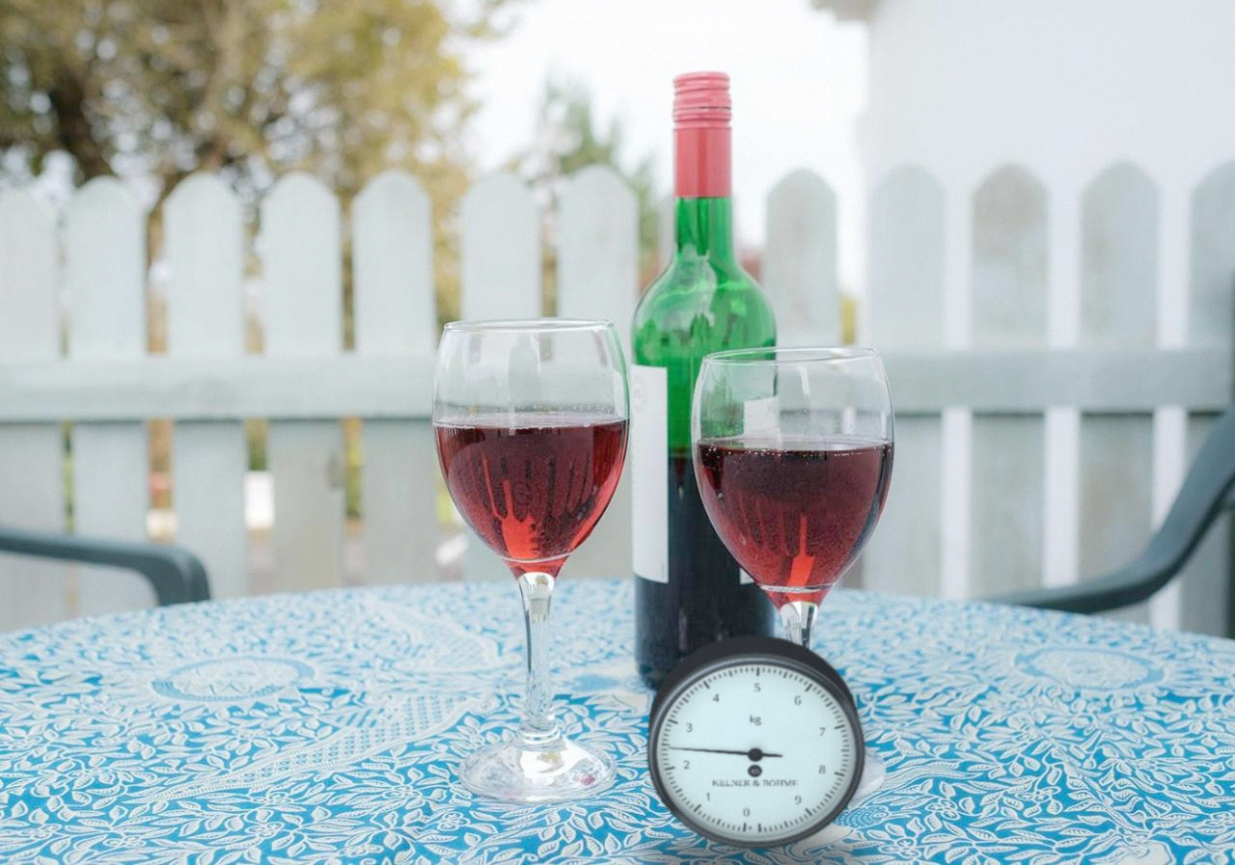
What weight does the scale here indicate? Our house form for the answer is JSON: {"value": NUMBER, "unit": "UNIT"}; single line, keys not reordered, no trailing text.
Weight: {"value": 2.5, "unit": "kg"}
